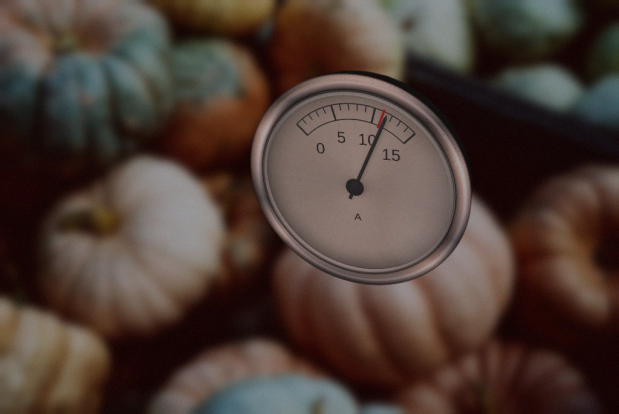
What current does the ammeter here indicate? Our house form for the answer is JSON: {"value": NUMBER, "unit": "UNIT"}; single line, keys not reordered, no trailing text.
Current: {"value": 11.5, "unit": "A"}
